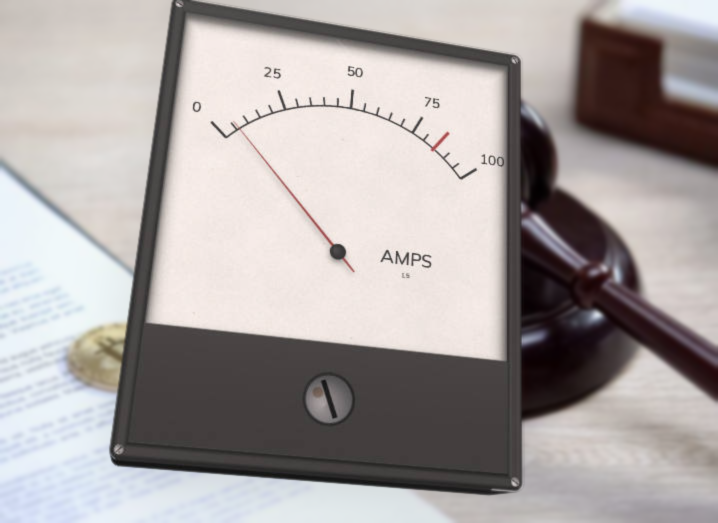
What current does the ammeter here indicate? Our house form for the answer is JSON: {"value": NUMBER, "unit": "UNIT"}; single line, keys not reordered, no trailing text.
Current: {"value": 5, "unit": "A"}
